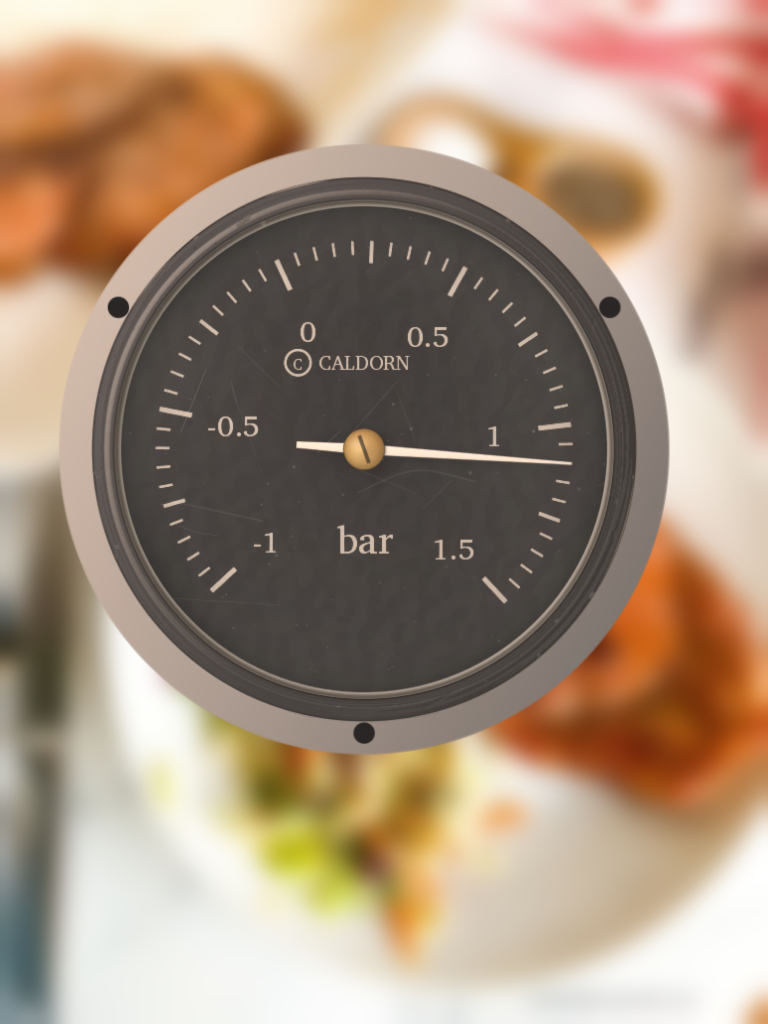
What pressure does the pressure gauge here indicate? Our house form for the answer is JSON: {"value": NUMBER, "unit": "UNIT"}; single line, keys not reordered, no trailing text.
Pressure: {"value": 1.1, "unit": "bar"}
